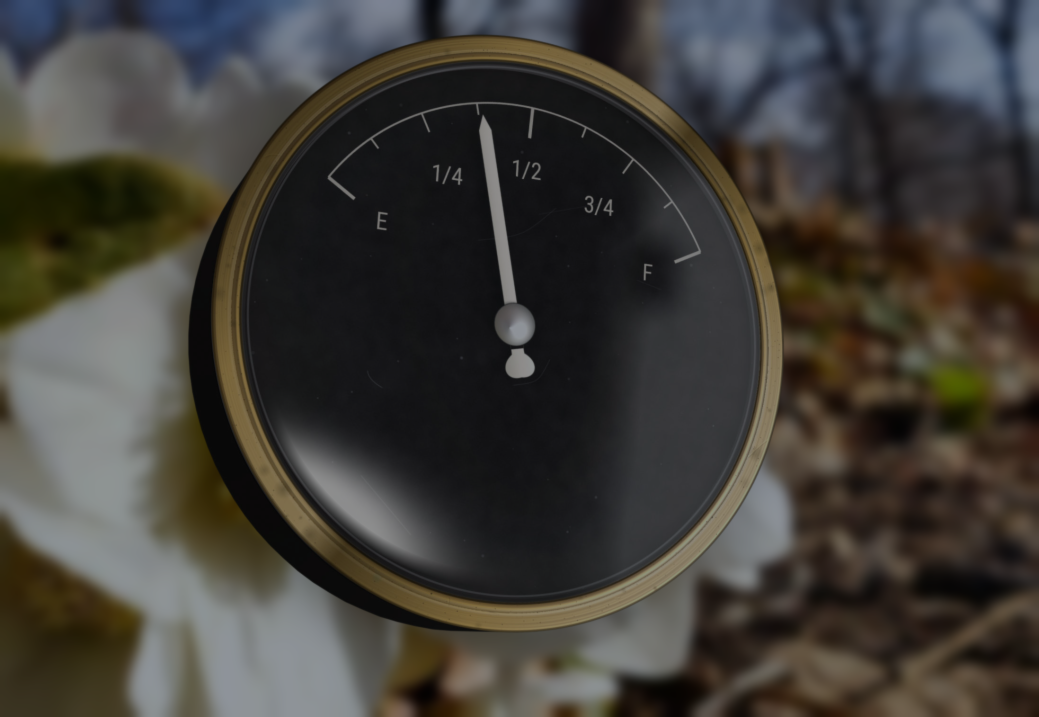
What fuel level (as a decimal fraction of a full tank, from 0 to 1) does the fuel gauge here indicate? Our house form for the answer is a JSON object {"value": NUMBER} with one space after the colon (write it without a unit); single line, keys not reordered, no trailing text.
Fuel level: {"value": 0.375}
